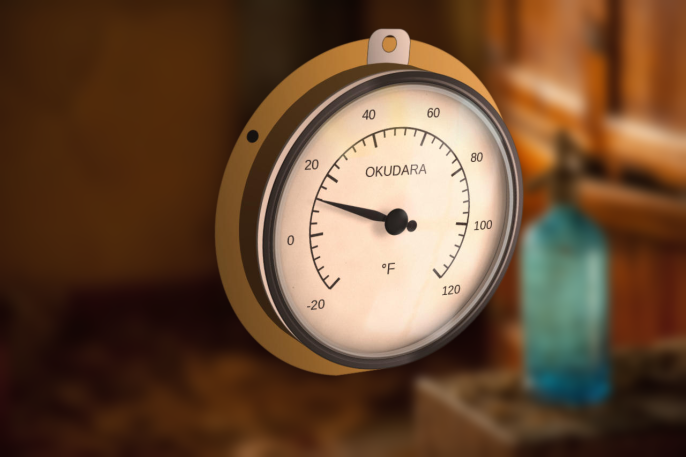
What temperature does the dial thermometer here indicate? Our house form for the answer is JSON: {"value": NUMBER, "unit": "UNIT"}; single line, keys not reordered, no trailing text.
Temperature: {"value": 12, "unit": "°F"}
